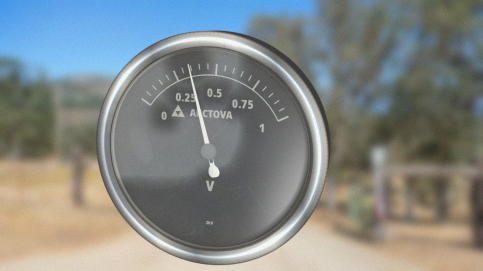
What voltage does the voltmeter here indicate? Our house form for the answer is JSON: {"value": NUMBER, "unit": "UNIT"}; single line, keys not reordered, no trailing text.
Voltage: {"value": 0.35, "unit": "V"}
